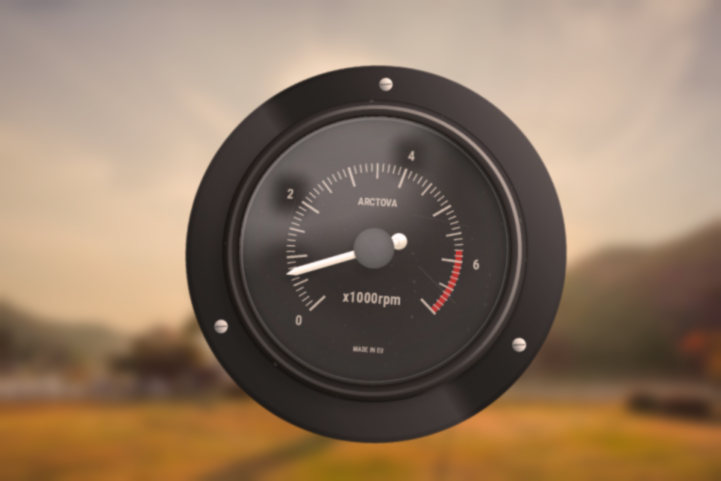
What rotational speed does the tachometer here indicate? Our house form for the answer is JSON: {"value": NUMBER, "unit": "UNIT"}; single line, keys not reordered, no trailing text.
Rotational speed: {"value": 700, "unit": "rpm"}
